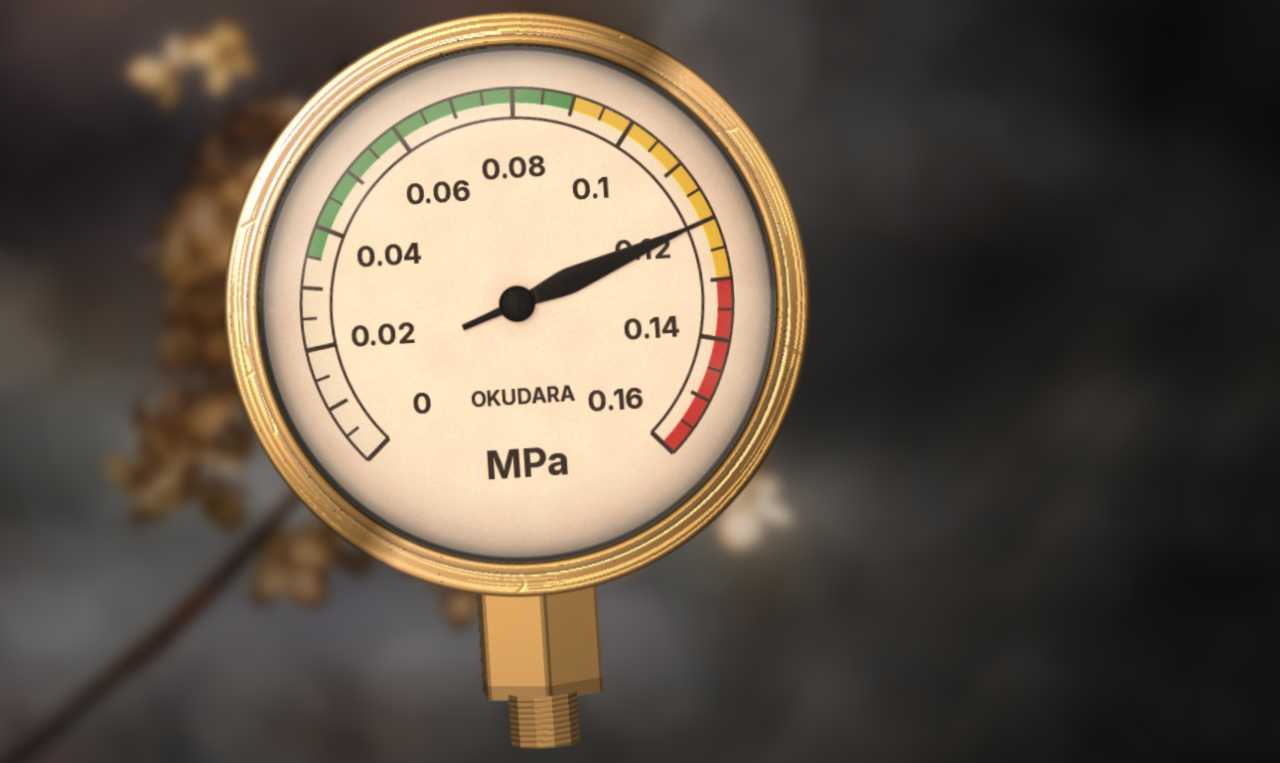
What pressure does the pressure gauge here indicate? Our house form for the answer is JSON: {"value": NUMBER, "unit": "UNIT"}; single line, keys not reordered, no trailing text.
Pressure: {"value": 0.12, "unit": "MPa"}
